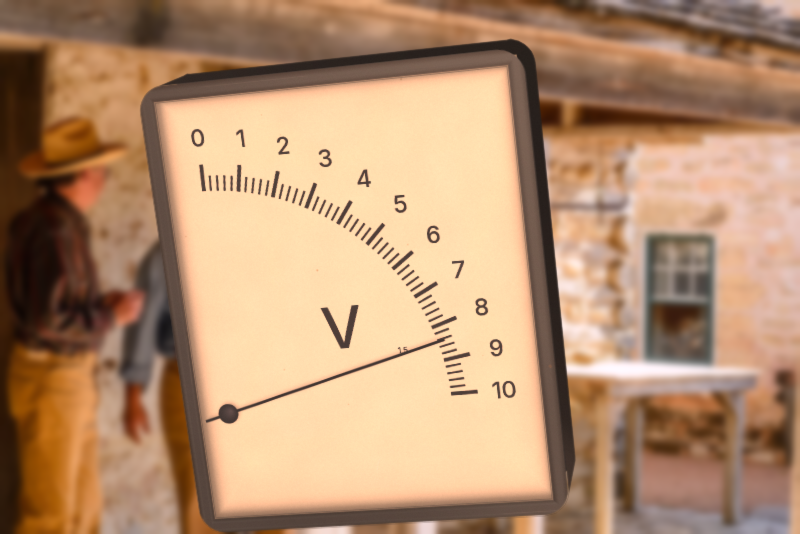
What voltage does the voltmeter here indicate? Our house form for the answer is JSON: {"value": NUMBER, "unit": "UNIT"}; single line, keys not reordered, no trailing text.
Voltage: {"value": 8.4, "unit": "V"}
